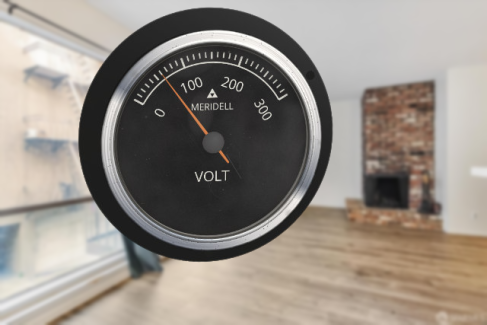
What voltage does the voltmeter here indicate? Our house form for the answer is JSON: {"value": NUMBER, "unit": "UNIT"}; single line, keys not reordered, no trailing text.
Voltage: {"value": 60, "unit": "V"}
